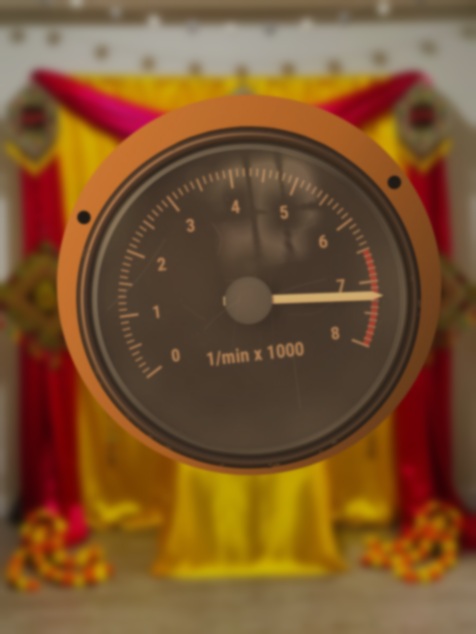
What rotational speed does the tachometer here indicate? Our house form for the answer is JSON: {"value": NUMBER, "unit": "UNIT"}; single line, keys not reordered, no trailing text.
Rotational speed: {"value": 7200, "unit": "rpm"}
